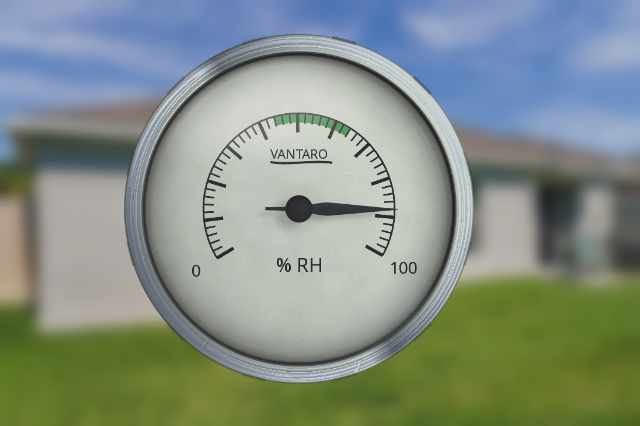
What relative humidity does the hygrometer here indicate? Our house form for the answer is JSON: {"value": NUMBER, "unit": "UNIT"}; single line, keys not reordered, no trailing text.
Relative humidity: {"value": 88, "unit": "%"}
